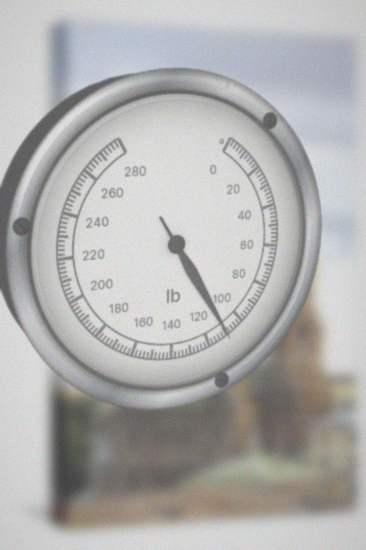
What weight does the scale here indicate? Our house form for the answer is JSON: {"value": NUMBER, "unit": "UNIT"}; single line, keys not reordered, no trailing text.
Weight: {"value": 110, "unit": "lb"}
